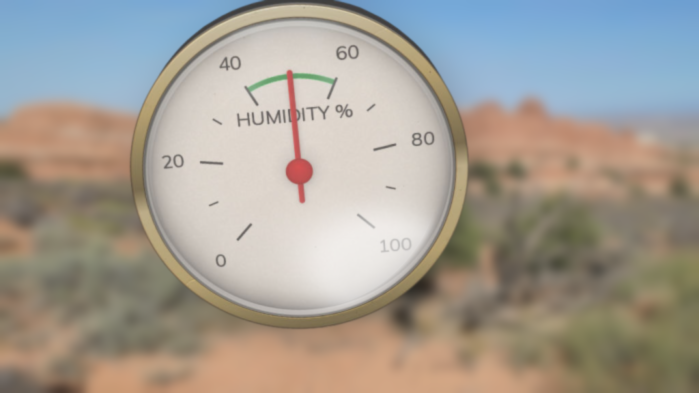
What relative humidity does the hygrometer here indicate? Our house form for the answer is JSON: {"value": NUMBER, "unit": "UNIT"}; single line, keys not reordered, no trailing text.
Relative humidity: {"value": 50, "unit": "%"}
